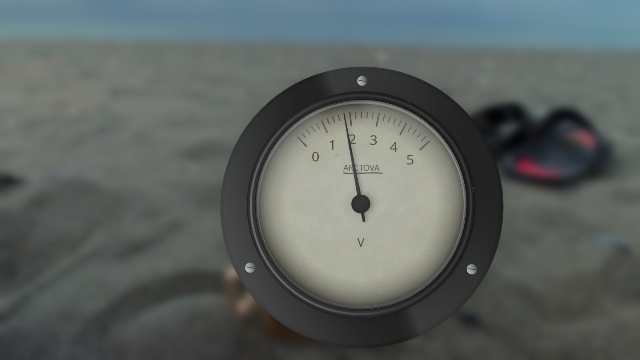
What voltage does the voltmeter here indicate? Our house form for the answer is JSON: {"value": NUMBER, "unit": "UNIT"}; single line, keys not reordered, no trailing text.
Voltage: {"value": 1.8, "unit": "V"}
